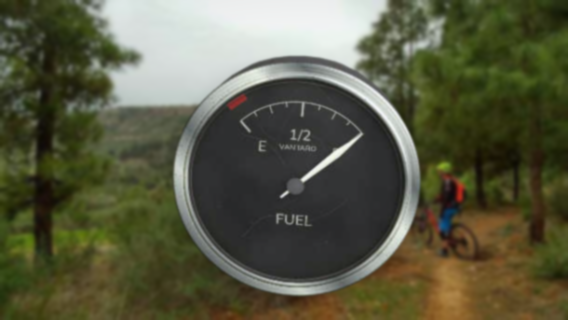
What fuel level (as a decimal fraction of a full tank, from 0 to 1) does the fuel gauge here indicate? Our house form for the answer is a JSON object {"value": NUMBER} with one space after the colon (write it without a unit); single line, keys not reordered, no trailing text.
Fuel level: {"value": 1}
